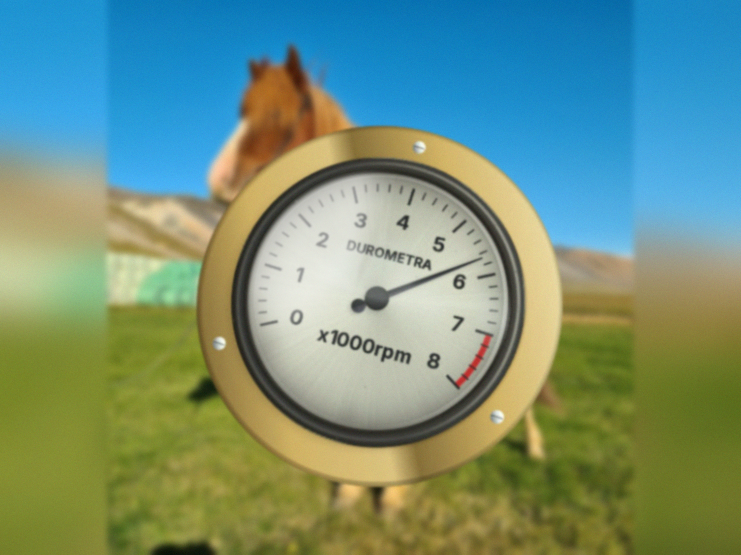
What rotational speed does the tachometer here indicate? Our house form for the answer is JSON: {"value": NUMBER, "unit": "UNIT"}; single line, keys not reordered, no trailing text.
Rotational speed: {"value": 5700, "unit": "rpm"}
